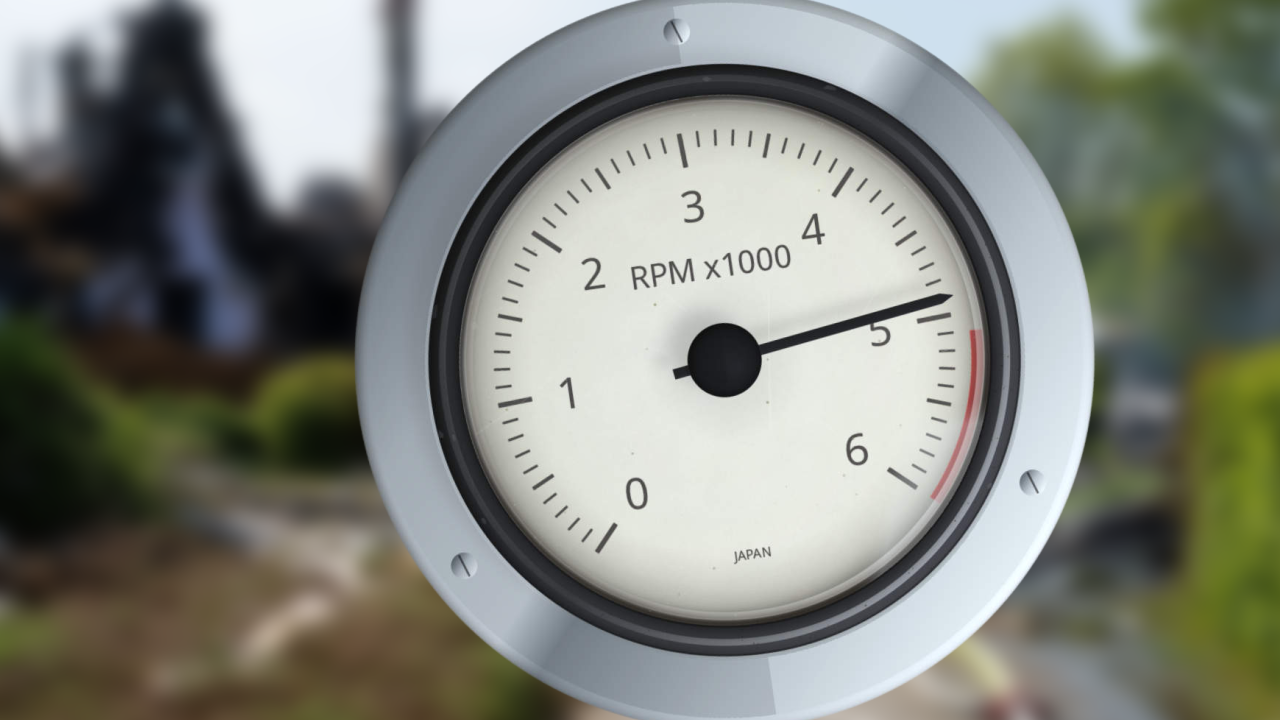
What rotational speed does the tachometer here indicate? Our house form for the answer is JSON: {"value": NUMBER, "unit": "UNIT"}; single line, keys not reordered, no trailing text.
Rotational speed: {"value": 4900, "unit": "rpm"}
